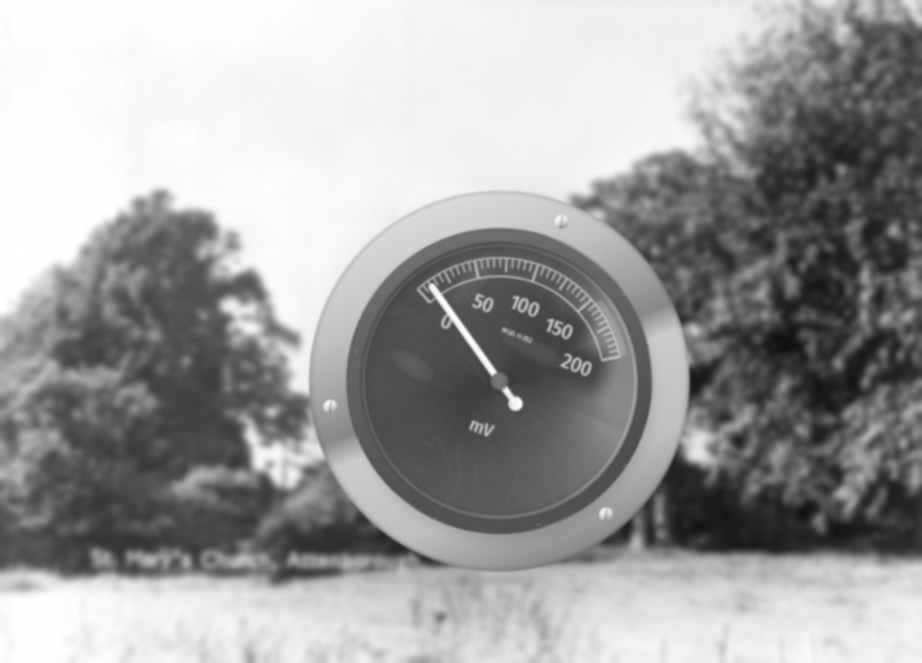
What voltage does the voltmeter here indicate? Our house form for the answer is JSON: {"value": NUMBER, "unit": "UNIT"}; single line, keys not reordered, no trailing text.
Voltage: {"value": 10, "unit": "mV"}
